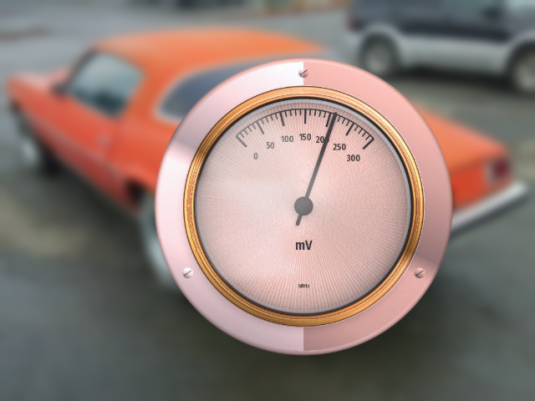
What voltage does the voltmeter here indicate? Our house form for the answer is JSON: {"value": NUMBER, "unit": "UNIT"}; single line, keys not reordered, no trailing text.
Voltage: {"value": 210, "unit": "mV"}
